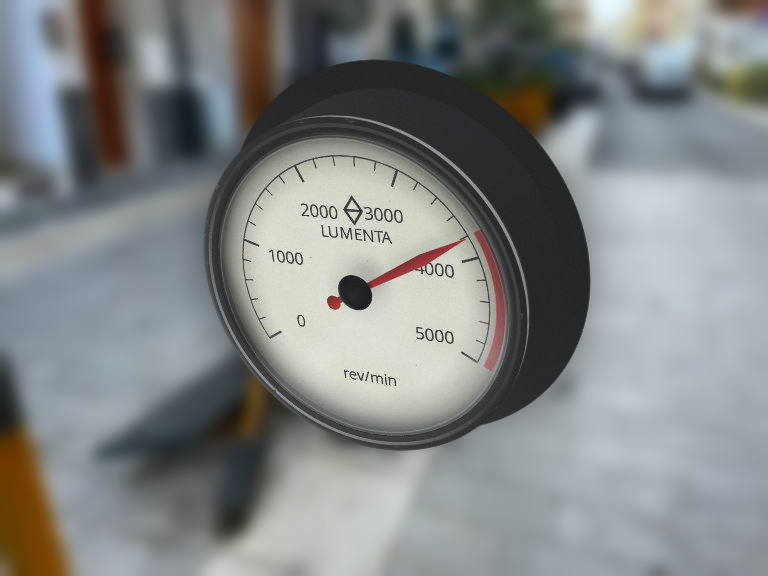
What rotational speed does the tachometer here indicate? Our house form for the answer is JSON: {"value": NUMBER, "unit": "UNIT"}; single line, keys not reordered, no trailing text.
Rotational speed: {"value": 3800, "unit": "rpm"}
